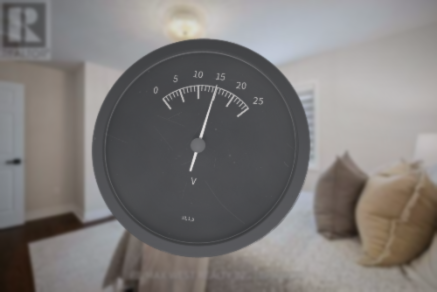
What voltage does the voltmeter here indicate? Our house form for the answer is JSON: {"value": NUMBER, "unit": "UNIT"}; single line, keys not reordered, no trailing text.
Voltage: {"value": 15, "unit": "V"}
